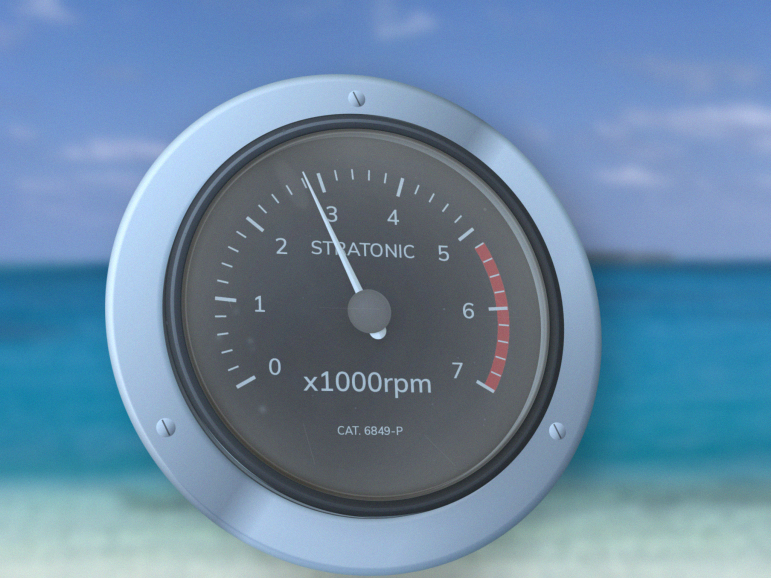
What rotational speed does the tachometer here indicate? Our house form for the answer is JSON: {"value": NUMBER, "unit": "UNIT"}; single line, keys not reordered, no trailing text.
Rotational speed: {"value": 2800, "unit": "rpm"}
